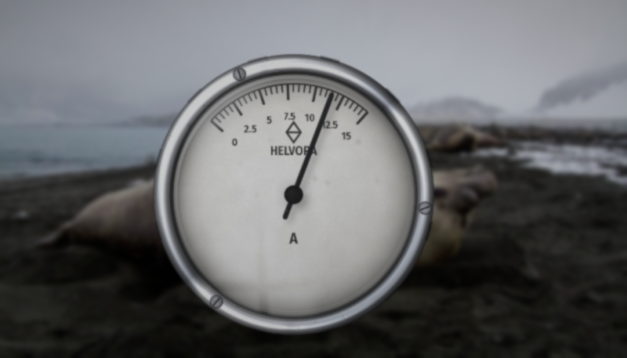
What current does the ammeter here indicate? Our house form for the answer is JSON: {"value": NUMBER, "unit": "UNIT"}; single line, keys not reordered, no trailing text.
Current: {"value": 11.5, "unit": "A"}
